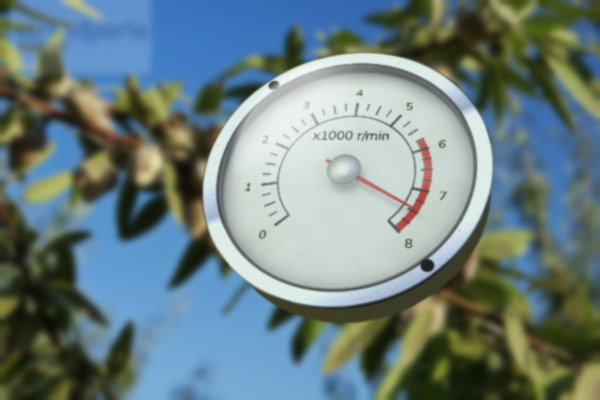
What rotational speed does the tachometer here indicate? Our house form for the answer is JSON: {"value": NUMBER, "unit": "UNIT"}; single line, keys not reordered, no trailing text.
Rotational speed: {"value": 7500, "unit": "rpm"}
